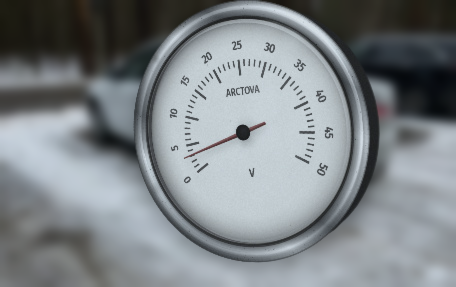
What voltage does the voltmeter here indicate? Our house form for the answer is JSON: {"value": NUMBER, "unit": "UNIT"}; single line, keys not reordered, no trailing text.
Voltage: {"value": 3, "unit": "V"}
